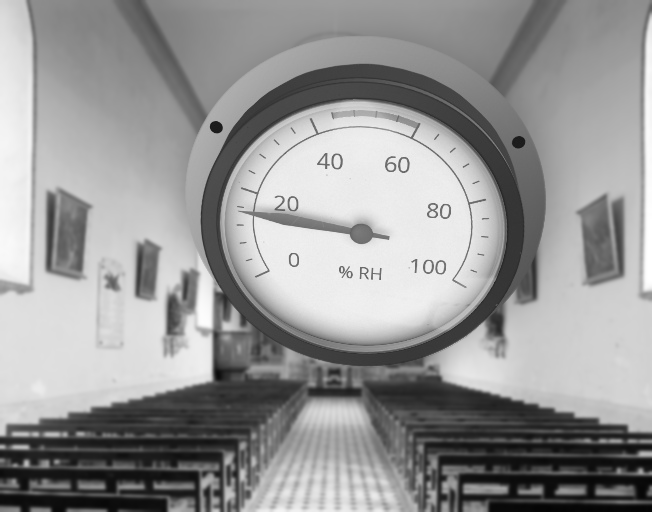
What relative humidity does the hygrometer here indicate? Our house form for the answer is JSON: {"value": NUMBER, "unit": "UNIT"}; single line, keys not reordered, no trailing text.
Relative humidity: {"value": 16, "unit": "%"}
